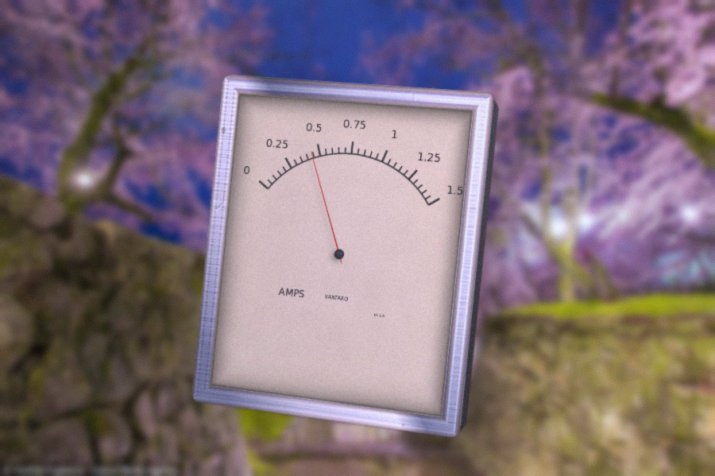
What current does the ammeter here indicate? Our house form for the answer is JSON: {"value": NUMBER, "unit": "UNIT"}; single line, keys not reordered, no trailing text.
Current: {"value": 0.45, "unit": "A"}
